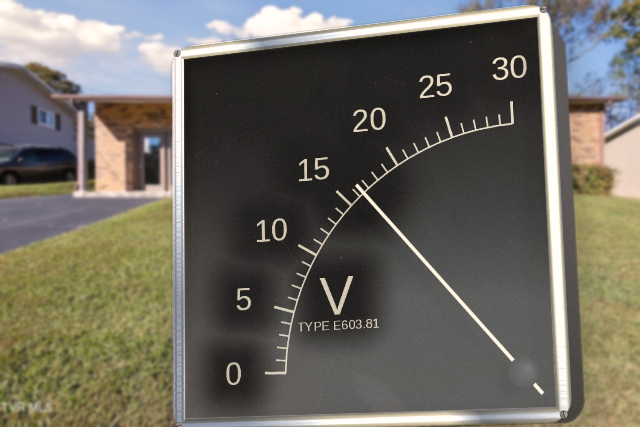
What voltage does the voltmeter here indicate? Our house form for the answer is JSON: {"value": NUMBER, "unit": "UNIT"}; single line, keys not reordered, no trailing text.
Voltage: {"value": 16.5, "unit": "V"}
